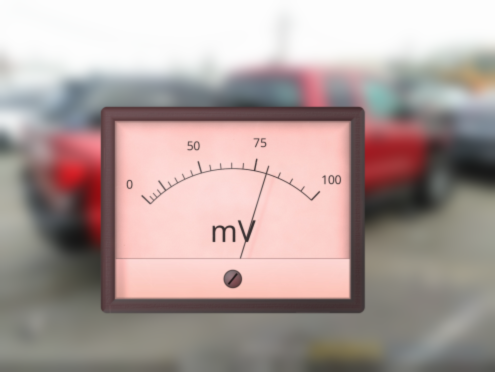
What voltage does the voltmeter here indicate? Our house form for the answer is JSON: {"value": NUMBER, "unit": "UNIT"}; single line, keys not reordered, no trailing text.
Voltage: {"value": 80, "unit": "mV"}
